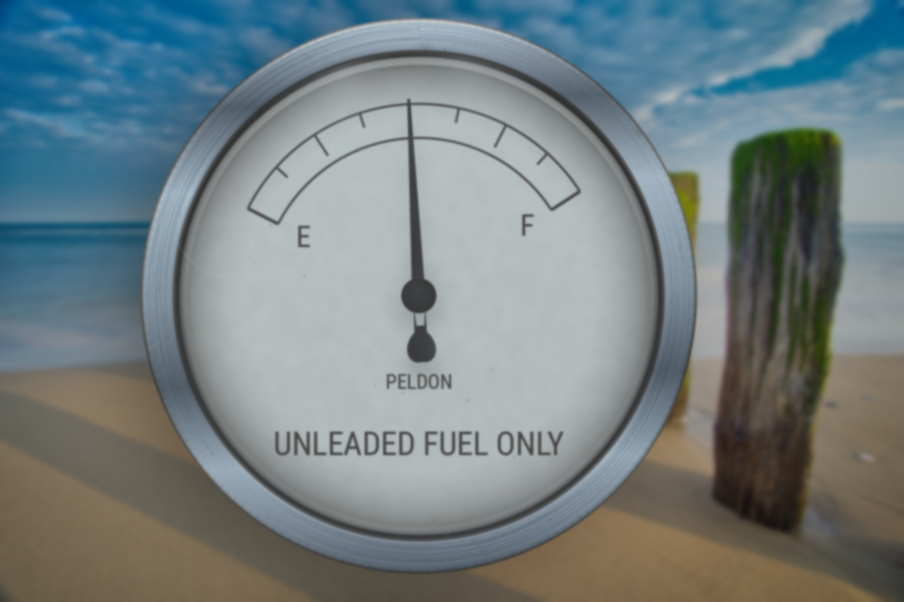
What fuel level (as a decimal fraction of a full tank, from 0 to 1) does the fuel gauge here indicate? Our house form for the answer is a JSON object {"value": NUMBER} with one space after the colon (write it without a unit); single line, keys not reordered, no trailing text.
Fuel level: {"value": 0.5}
